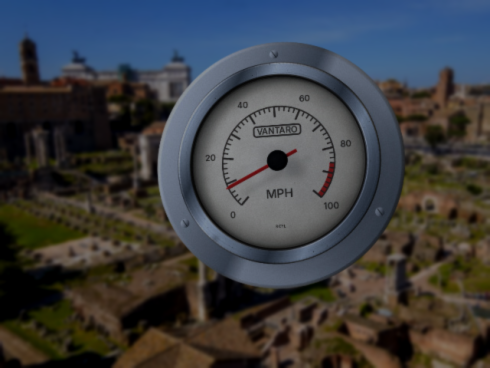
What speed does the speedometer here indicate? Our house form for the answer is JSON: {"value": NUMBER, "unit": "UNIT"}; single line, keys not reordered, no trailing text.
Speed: {"value": 8, "unit": "mph"}
